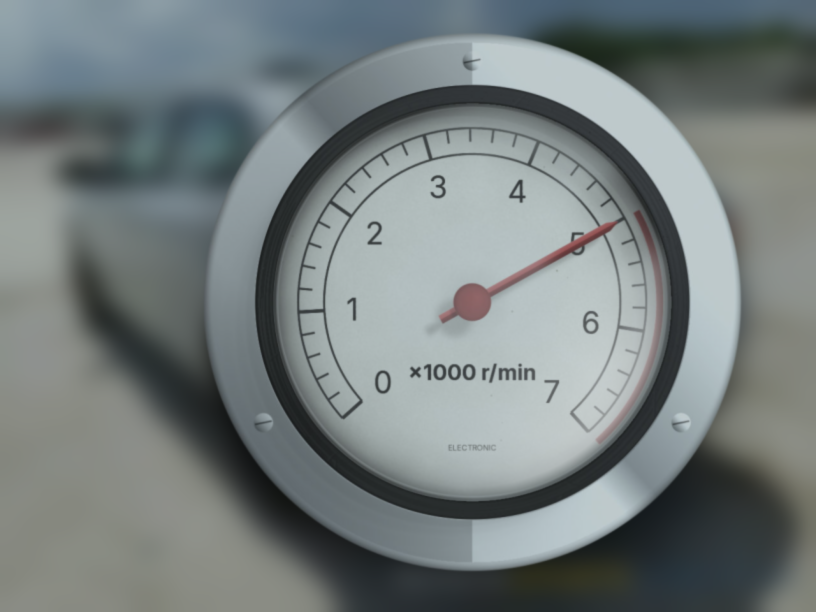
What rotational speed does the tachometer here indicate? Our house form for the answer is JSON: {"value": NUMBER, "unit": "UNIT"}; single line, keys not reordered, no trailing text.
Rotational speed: {"value": 5000, "unit": "rpm"}
